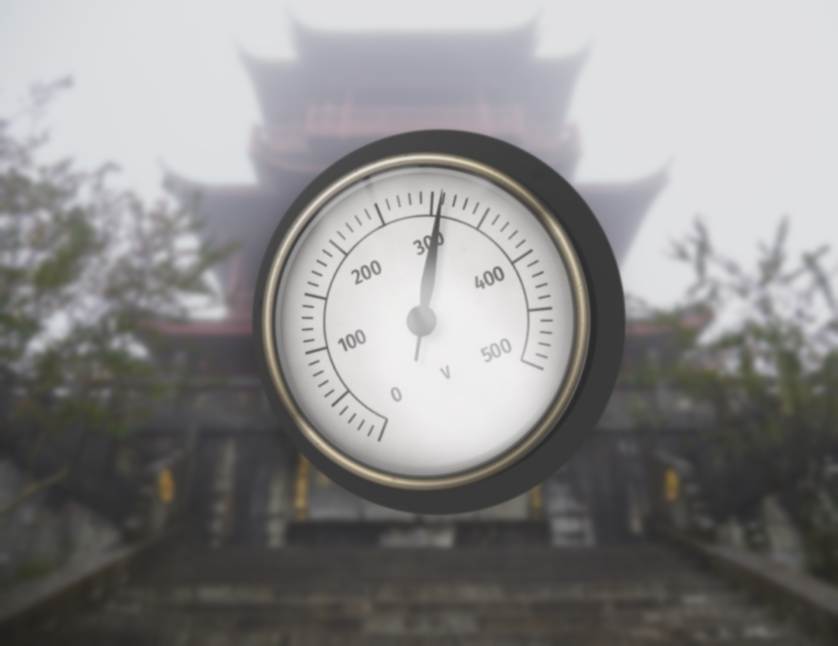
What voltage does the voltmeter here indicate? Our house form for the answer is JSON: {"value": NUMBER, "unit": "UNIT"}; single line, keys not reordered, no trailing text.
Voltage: {"value": 310, "unit": "V"}
